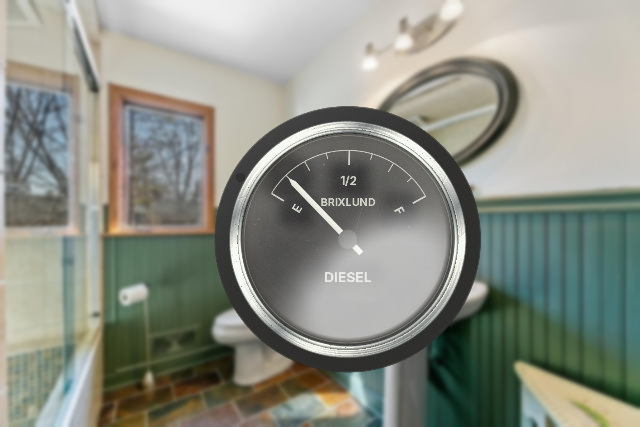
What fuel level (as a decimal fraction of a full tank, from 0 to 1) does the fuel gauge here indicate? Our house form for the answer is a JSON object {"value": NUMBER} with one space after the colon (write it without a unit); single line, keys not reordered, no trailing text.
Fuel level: {"value": 0.125}
